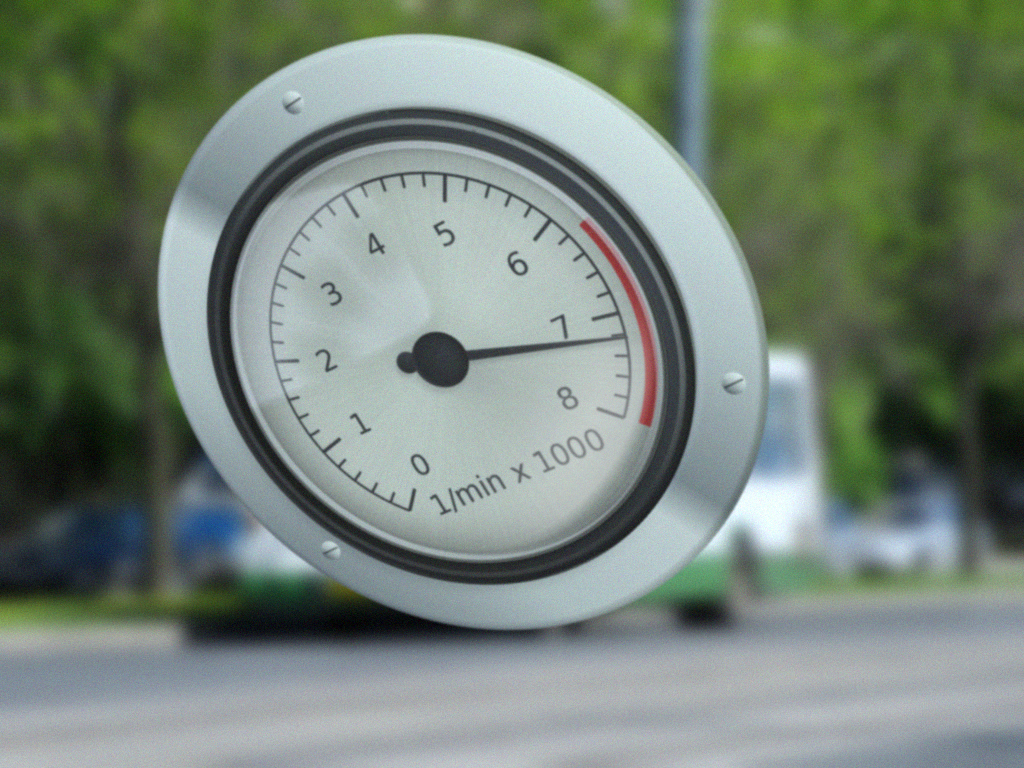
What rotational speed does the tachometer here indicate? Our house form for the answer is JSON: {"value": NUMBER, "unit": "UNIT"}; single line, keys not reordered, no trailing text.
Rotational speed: {"value": 7200, "unit": "rpm"}
